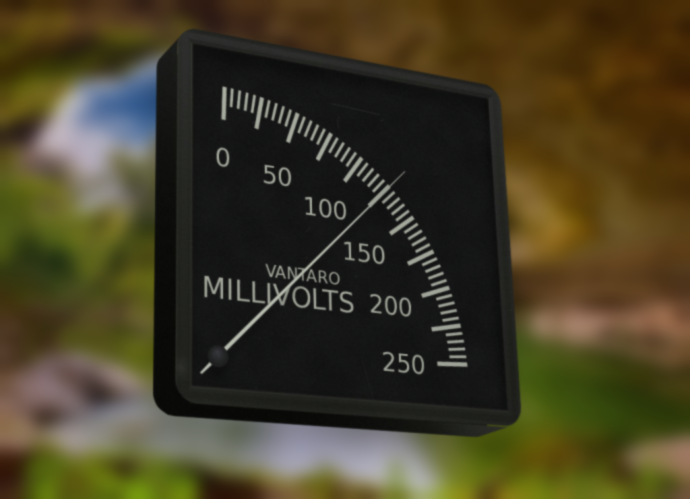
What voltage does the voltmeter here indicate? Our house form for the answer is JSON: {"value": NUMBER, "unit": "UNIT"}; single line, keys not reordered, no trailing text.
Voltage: {"value": 125, "unit": "mV"}
